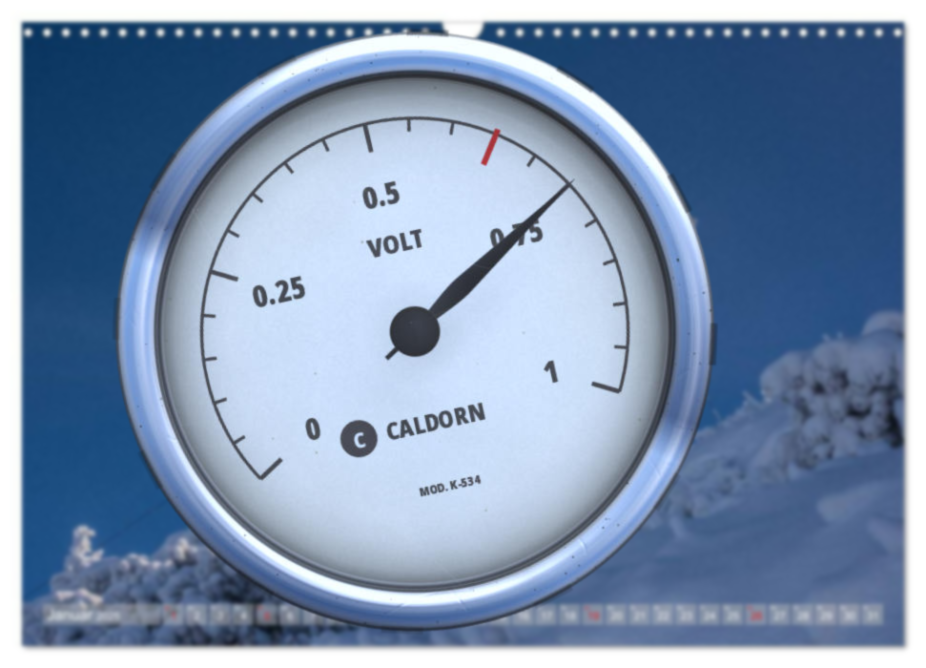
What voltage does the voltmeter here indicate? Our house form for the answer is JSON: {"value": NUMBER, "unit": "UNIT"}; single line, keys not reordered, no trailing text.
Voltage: {"value": 0.75, "unit": "V"}
